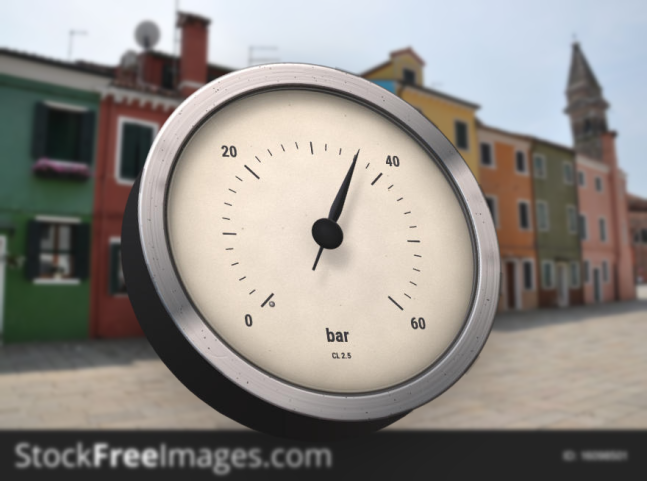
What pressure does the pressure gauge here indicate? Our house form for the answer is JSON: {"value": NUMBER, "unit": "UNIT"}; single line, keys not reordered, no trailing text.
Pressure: {"value": 36, "unit": "bar"}
